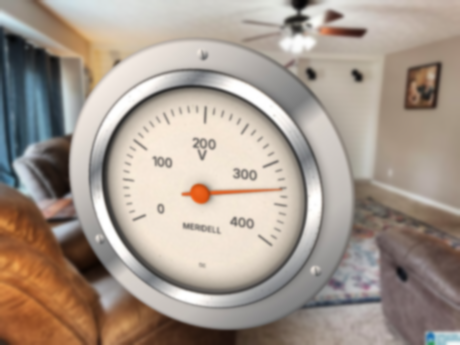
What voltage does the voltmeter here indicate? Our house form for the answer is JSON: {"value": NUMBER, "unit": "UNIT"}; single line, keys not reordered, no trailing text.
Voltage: {"value": 330, "unit": "V"}
